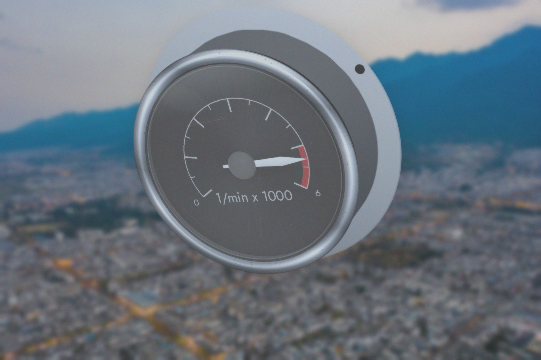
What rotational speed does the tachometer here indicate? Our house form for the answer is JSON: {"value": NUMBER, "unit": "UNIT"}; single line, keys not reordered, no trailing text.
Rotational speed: {"value": 5250, "unit": "rpm"}
